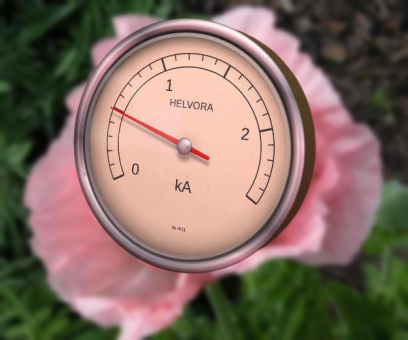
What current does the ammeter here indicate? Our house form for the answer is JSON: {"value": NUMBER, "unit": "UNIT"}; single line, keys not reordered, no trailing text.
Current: {"value": 0.5, "unit": "kA"}
